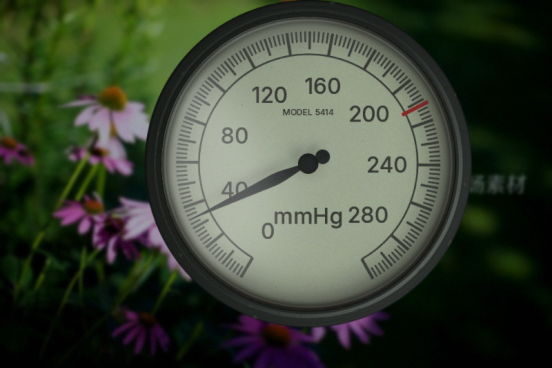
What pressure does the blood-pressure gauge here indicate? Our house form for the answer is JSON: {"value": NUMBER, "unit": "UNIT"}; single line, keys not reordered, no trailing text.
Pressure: {"value": 34, "unit": "mmHg"}
